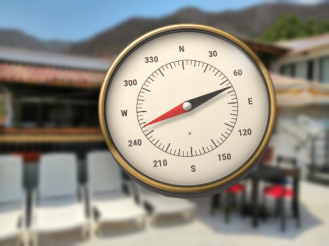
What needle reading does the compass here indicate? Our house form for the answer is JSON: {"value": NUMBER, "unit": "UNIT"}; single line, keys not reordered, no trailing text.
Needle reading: {"value": 250, "unit": "°"}
